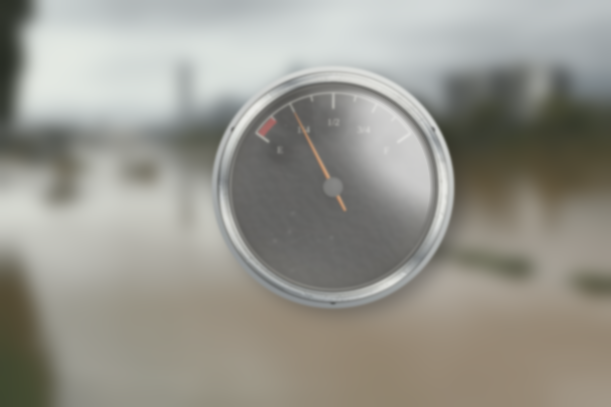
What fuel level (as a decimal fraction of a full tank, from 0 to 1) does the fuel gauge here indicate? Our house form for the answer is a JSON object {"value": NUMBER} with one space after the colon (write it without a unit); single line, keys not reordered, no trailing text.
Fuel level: {"value": 0.25}
